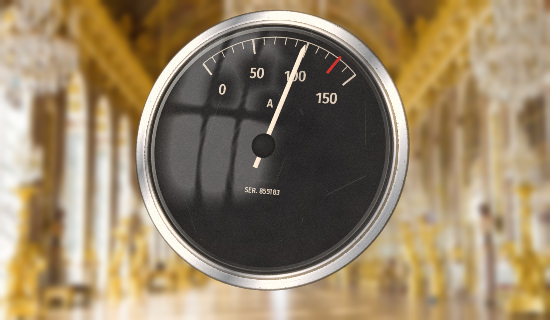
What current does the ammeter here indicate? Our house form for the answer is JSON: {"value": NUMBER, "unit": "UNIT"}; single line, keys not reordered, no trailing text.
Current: {"value": 100, "unit": "A"}
